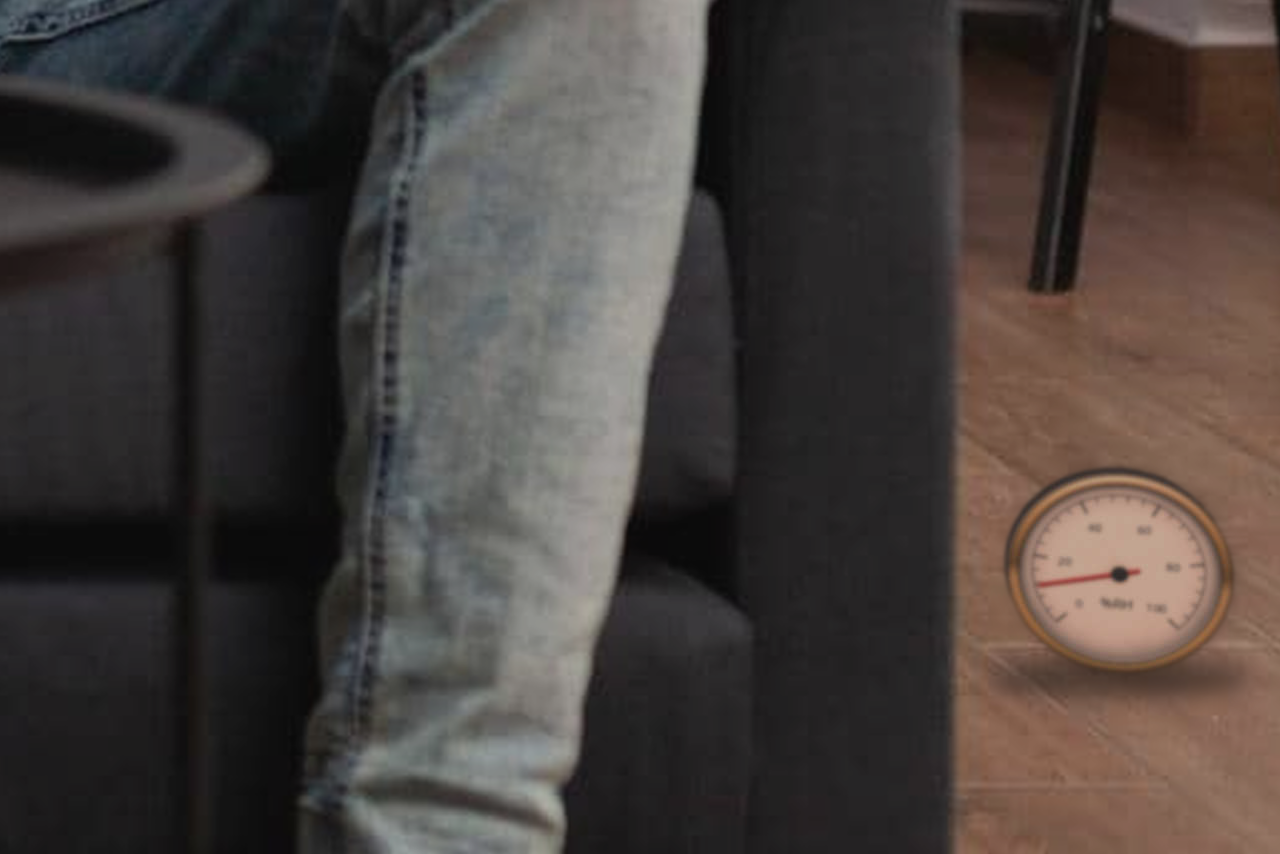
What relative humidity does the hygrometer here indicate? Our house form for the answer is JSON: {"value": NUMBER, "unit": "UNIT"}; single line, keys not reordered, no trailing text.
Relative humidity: {"value": 12, "unit": "%"}
